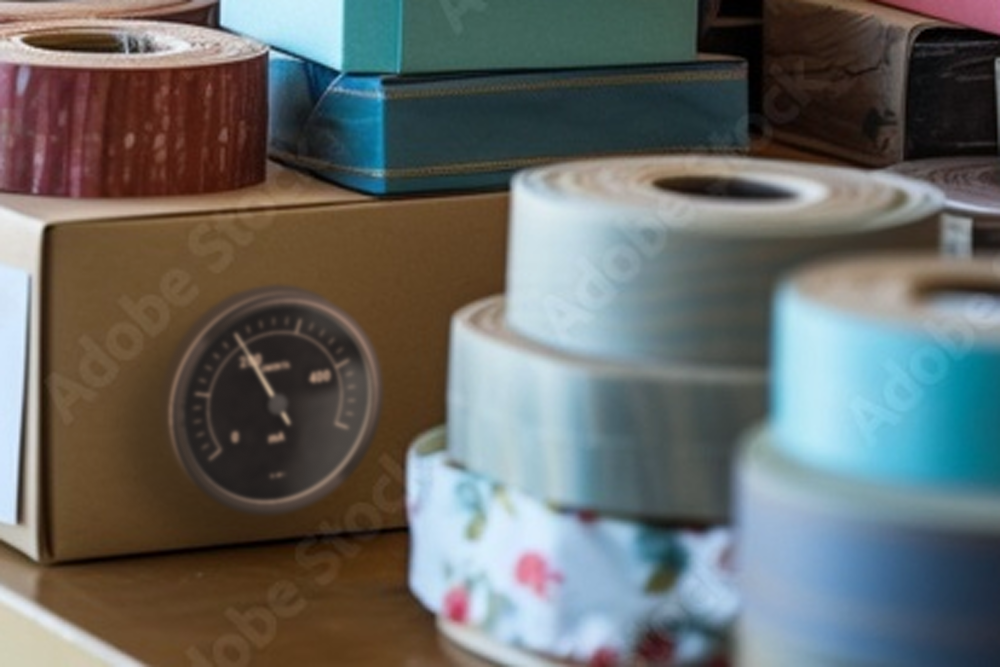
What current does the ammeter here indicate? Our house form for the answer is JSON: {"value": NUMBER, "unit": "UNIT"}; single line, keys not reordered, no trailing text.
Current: {"value": 200, "unit": "mA"}
